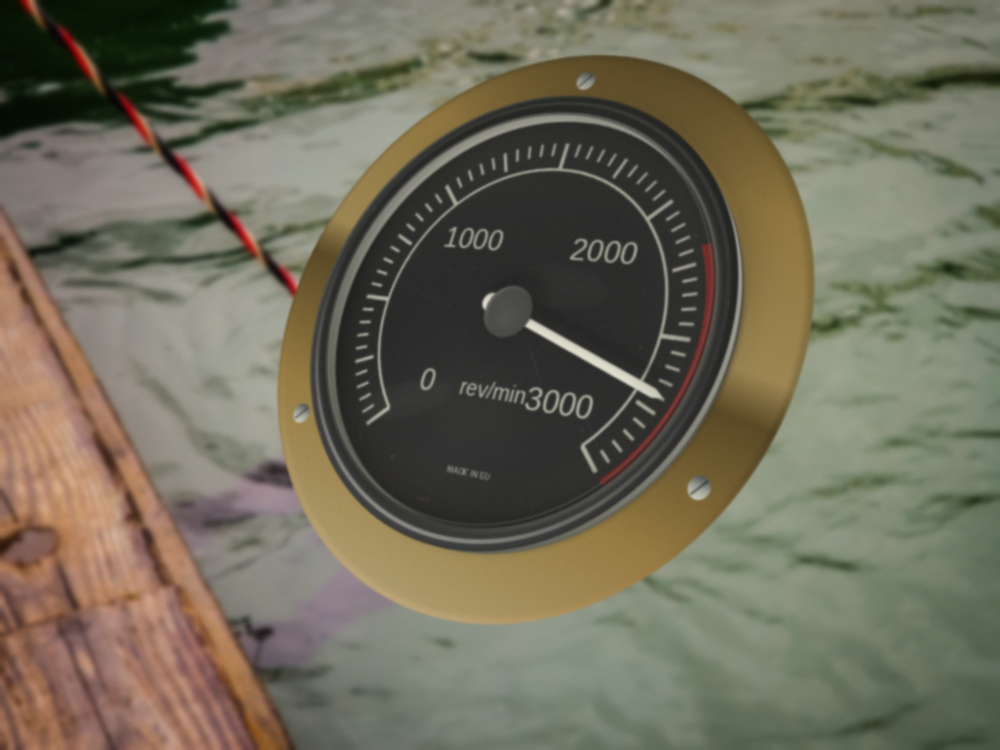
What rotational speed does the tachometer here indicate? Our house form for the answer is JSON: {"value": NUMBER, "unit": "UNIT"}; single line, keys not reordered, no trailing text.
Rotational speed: {"value": 2700, "unit": "rpm"}
